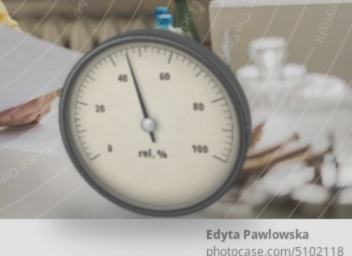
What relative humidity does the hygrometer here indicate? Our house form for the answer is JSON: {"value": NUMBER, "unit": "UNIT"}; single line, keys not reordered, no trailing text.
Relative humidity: {"value": 46, "unit": "%"}
